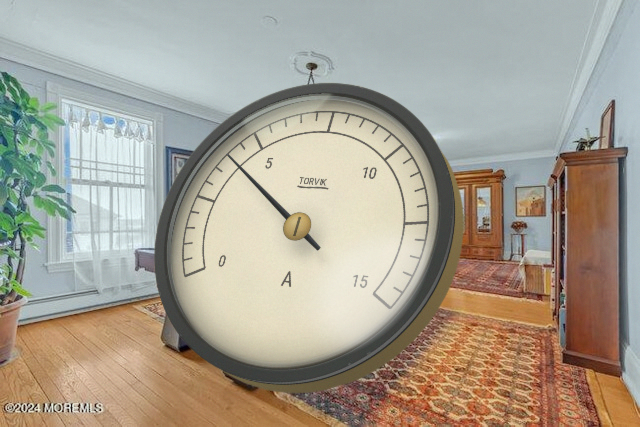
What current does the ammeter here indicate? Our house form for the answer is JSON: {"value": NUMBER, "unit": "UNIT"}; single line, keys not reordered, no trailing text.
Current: {"value": 4, "unit": "A"}
